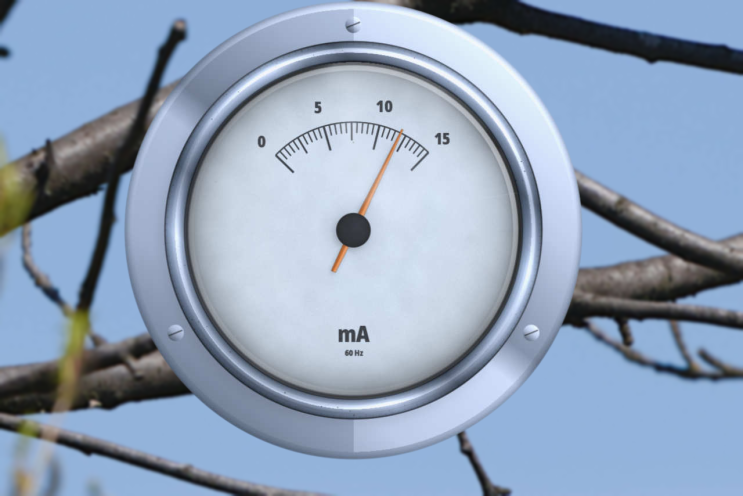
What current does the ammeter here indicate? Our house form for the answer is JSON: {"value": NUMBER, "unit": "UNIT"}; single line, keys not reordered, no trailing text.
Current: {"value": 12, "unit": "mA"}
